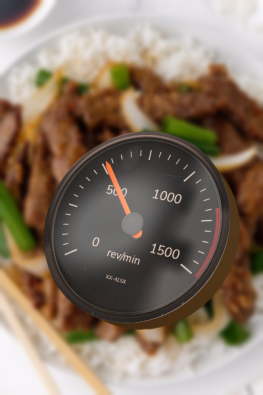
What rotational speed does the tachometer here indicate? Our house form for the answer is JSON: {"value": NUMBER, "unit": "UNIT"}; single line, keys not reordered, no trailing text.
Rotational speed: {"value": 525, "unit": "rpm"}
